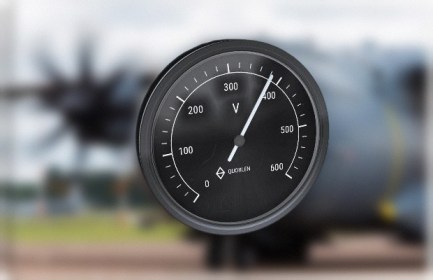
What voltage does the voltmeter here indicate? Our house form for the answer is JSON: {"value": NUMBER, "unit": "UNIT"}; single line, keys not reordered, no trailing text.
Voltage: {"value": 380, "unit": "V"}
